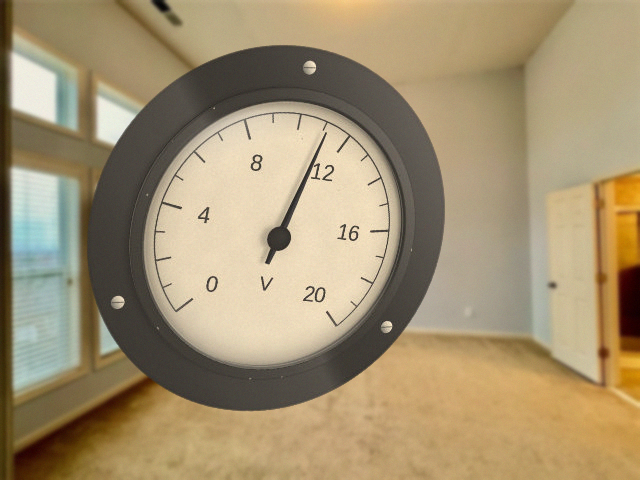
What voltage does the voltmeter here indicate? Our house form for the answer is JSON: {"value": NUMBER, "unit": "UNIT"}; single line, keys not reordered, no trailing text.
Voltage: {"value": 11, "unit": "V"}
